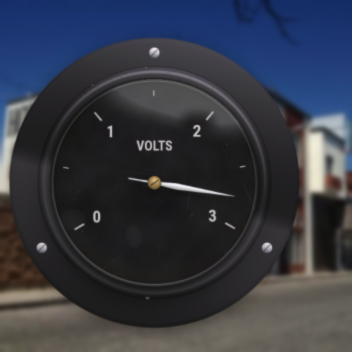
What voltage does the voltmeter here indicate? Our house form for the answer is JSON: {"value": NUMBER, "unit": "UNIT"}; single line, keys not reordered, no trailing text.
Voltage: {"value": 2.75, "unit": "V"}
